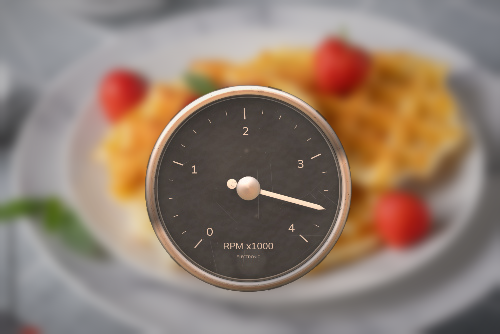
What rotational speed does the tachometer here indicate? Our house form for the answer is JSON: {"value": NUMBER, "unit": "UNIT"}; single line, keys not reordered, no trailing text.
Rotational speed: {"value": 3600, "unit": "rpm"}
